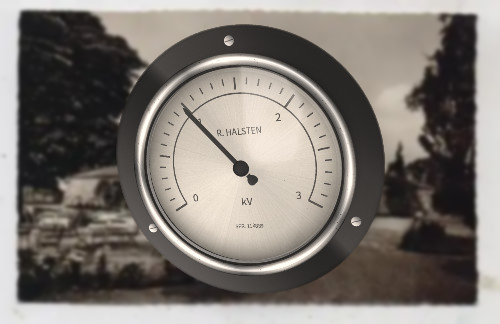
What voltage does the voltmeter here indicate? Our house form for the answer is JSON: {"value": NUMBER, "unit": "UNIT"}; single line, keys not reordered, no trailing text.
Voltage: {"value": 1, "unit": "kV"}
